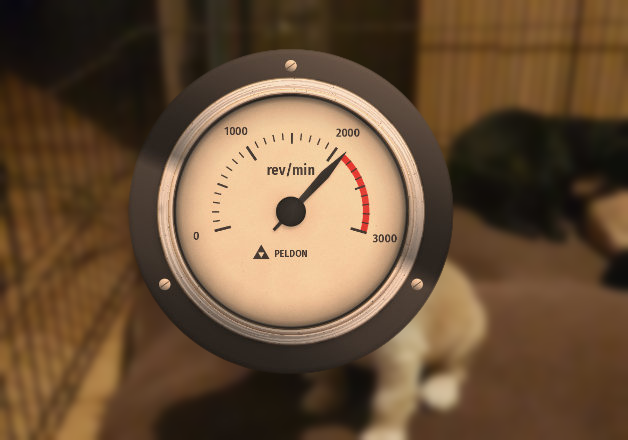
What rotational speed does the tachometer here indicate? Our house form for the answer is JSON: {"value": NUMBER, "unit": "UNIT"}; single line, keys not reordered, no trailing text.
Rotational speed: {"value": 2100, "unit": "rpm"}
